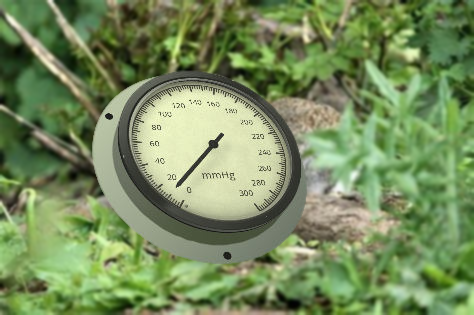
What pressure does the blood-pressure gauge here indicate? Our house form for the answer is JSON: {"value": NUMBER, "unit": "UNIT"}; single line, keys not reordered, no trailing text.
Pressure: {"value": 10, "unit": "mmHg"}
